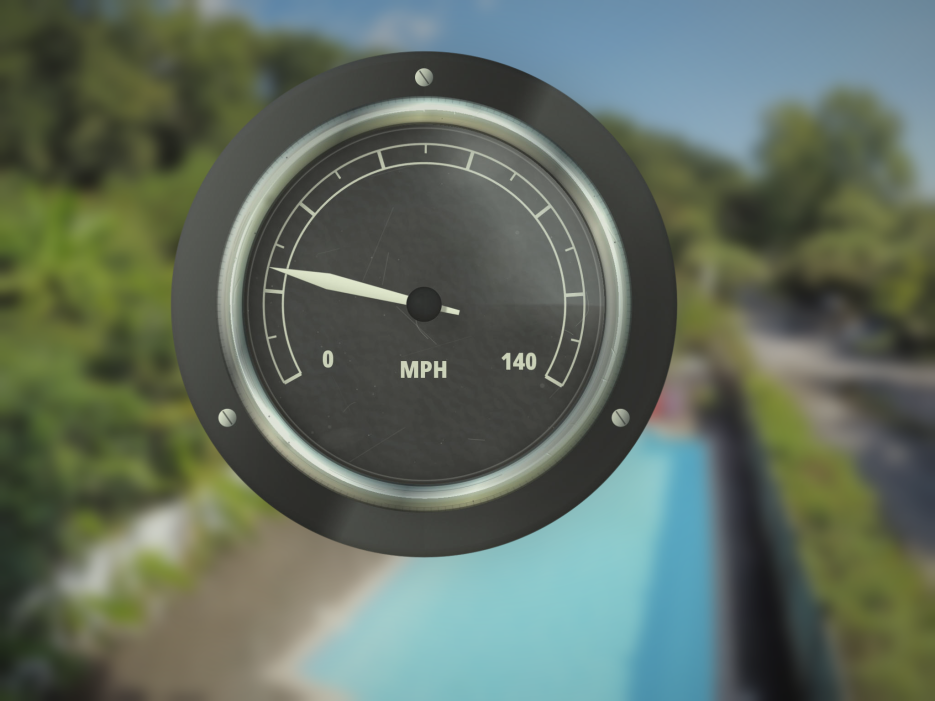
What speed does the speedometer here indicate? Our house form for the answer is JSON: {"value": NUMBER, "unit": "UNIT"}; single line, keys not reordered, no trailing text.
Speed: {"value": 25, "unit": "mph"}
